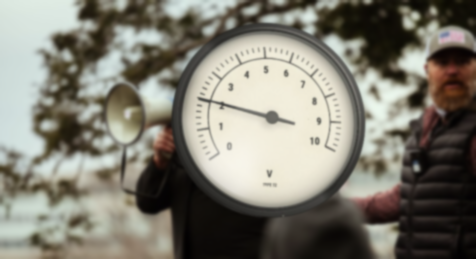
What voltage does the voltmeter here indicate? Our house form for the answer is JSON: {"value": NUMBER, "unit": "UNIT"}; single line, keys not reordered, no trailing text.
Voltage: {"value": 2, "unit": "V"}
